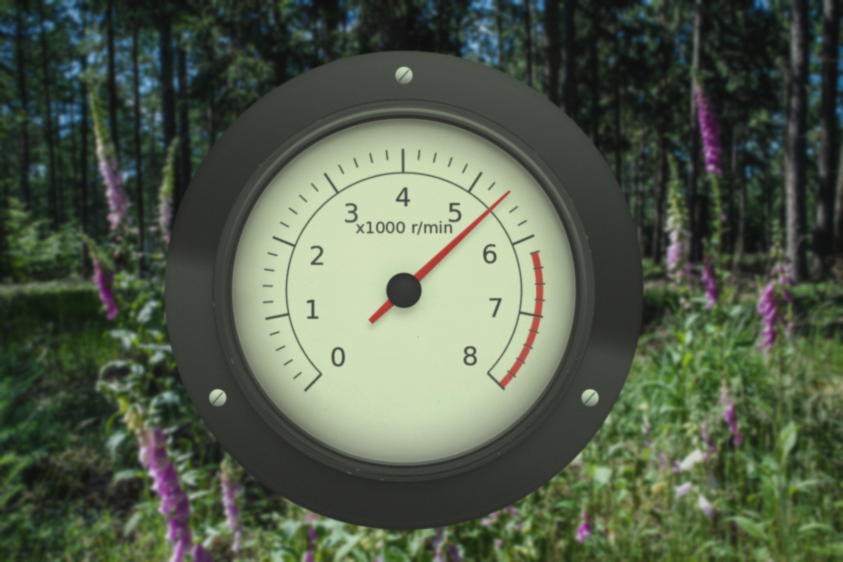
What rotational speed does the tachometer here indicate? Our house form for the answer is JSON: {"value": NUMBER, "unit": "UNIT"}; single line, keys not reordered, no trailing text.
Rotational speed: {"value": 5400, "unit": "rpm"}
